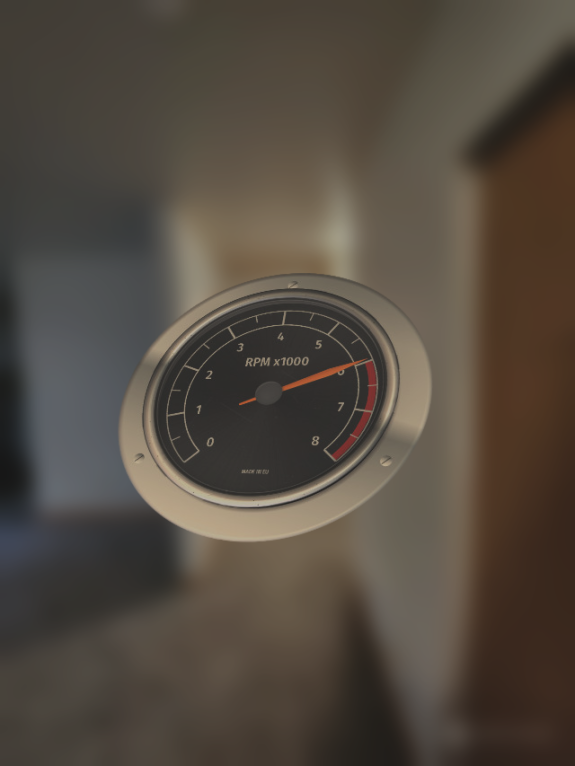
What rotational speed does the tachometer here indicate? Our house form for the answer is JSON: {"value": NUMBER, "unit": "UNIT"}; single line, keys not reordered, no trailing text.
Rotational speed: {"value": 6000, "unit": "rpm"}
